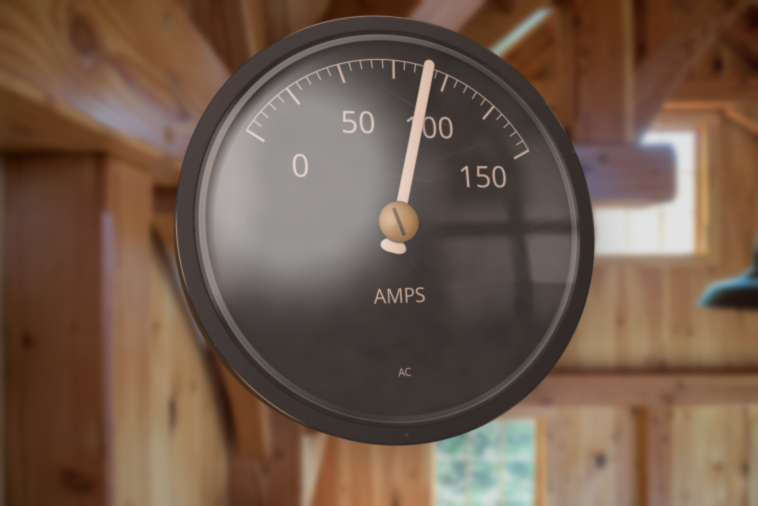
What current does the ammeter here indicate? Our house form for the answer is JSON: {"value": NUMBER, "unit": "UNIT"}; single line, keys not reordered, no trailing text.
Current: {"value": 90, "unit": "A"}
